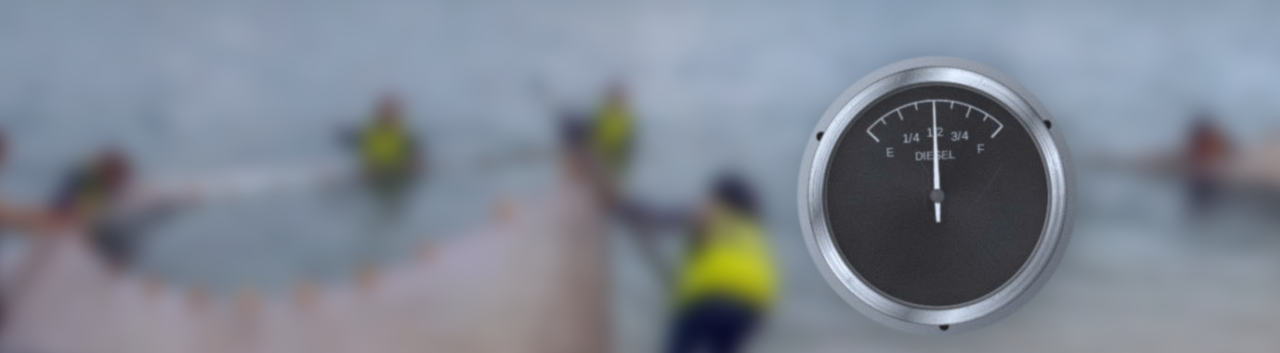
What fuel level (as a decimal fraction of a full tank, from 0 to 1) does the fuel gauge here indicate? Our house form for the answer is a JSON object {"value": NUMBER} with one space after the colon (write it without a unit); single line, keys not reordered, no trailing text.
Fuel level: {"value": 0.5}
